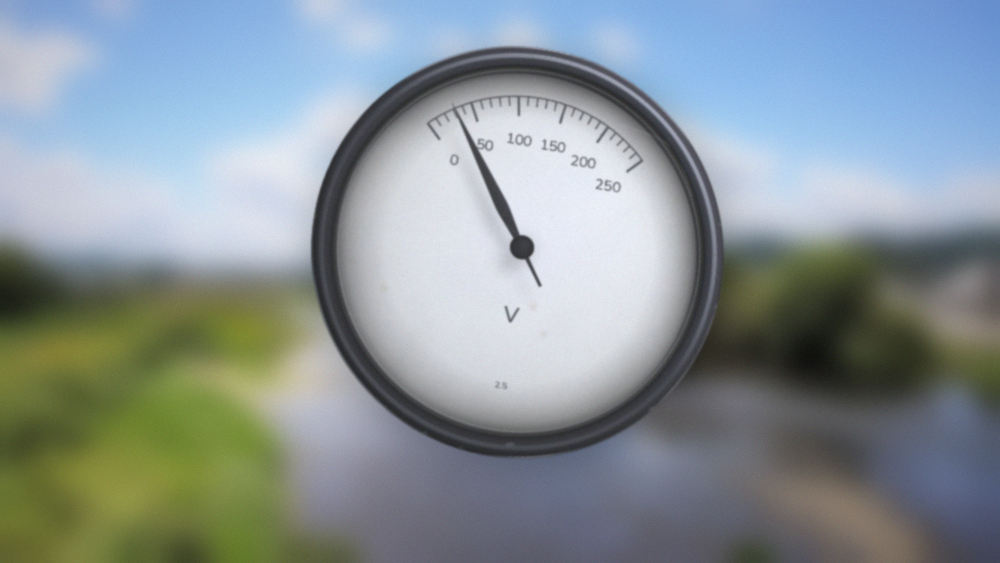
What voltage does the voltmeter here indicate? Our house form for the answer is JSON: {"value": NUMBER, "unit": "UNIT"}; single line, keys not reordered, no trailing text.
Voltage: {"value": 30, "unit": "V"}
